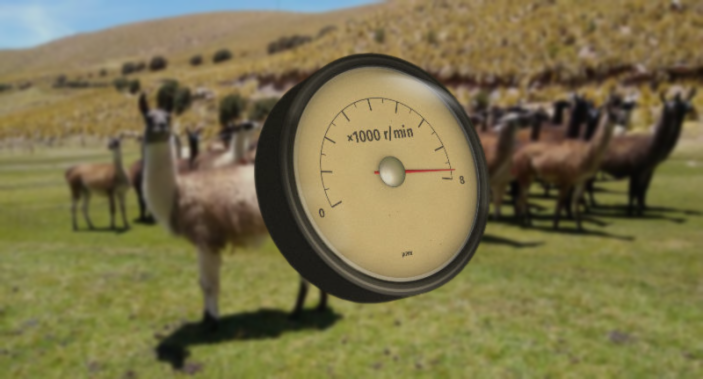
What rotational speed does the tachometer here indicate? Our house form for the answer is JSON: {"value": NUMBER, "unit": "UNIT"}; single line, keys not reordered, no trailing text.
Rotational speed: {"value": 7750, "unit": "rpm"}
